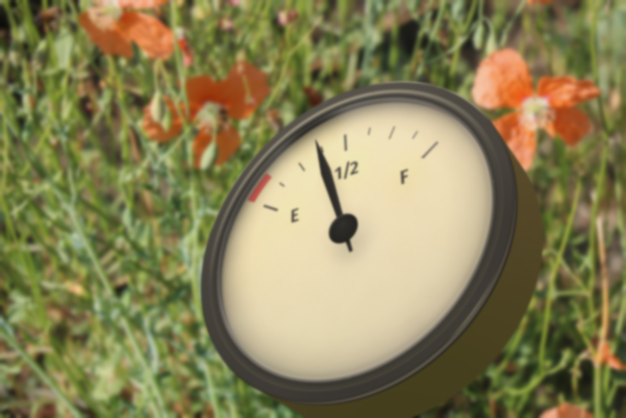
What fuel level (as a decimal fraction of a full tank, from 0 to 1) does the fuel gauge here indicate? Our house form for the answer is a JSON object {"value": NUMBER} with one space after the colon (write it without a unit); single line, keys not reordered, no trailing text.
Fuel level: {"value": 0.375}
